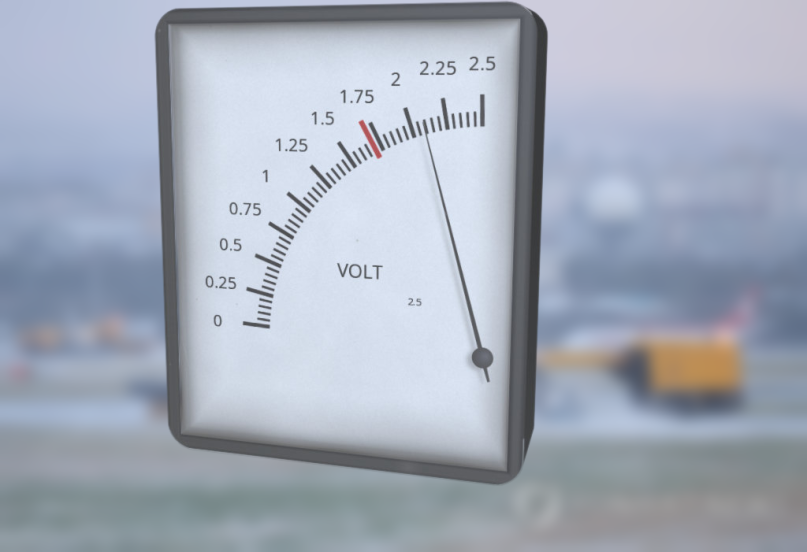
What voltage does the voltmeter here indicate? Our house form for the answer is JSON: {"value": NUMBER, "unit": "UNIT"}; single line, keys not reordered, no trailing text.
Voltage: {"value": 2.1, "unit": "V"}
